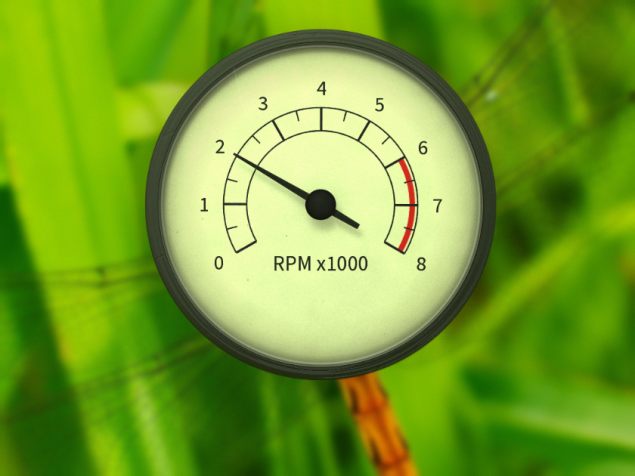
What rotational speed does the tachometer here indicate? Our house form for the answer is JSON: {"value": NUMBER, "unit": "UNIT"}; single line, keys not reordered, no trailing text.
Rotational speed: {"value": 2000, "unit": "rpm"}
